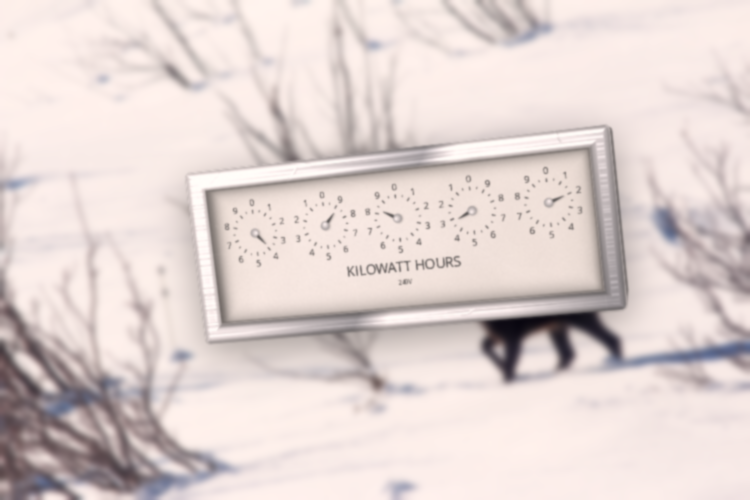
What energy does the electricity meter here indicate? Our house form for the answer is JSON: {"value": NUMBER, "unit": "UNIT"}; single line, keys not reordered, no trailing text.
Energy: {"value": 38832, "unit": "kWh"}
